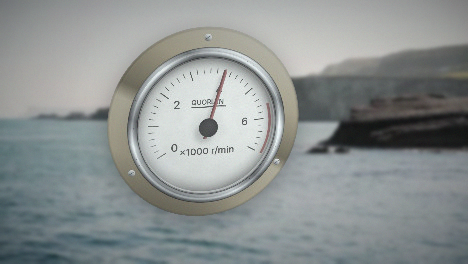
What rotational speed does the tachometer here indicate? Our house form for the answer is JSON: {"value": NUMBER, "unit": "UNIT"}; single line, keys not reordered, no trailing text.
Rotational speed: {"value": 4000, "unit": "rpm"}
